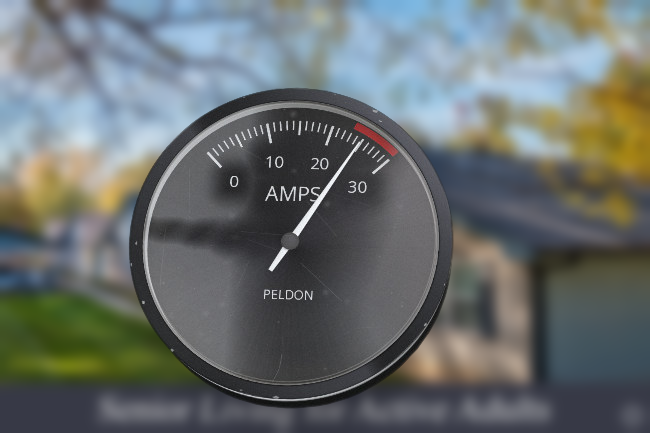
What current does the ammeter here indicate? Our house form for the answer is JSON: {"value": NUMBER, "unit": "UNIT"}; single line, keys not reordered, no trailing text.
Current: {"value": 25, "unit": "A"}
